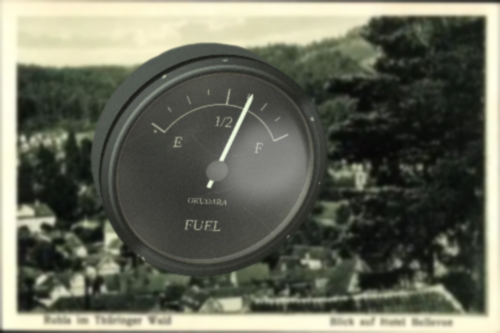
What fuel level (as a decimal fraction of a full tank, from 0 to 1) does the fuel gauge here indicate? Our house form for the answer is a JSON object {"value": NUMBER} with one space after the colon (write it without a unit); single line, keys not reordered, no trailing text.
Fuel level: {"value": 0.625}
